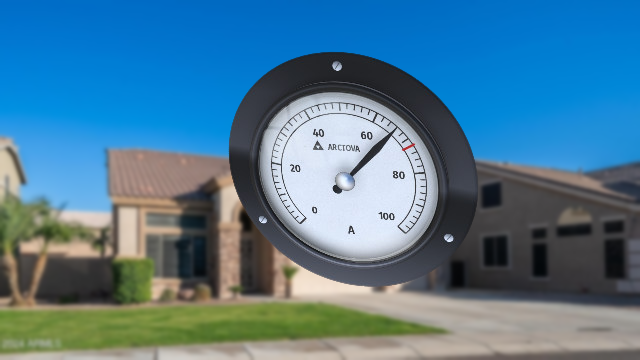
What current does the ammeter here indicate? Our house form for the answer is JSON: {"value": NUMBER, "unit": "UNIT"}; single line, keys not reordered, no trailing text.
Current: {"value": 66, "unit": "A"}
